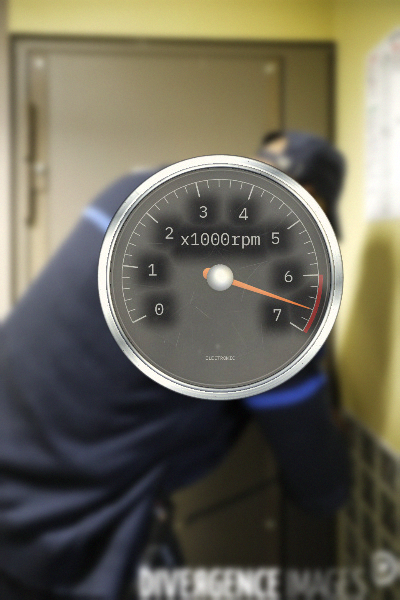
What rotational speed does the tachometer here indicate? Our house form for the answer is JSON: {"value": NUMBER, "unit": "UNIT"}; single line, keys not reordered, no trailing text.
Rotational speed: {"value": 6600, "unit": "rpm"}
